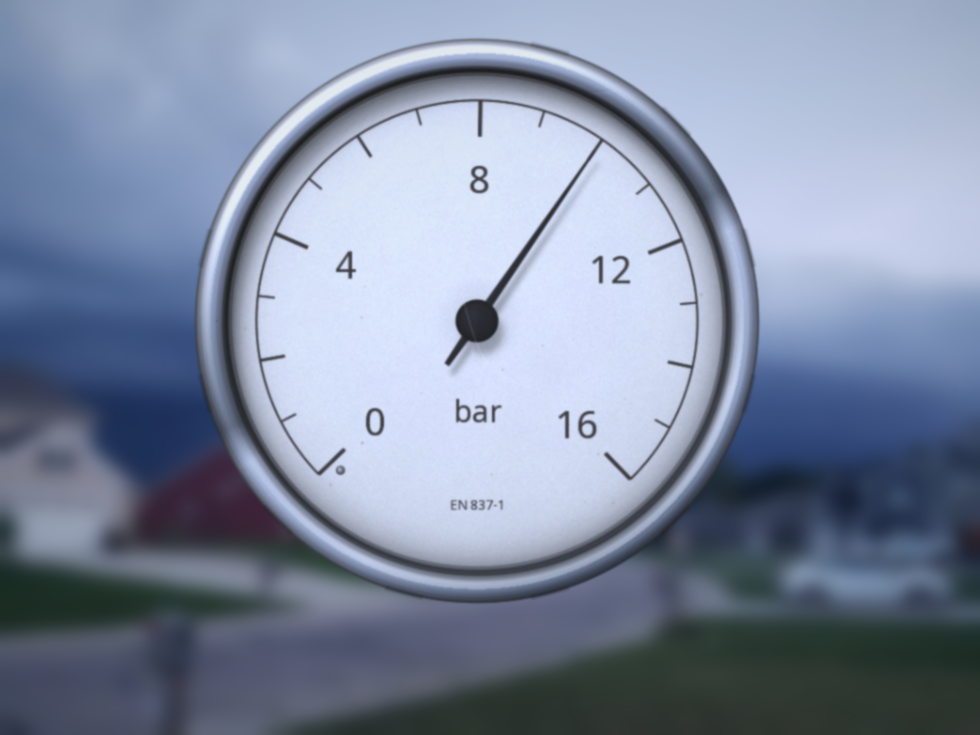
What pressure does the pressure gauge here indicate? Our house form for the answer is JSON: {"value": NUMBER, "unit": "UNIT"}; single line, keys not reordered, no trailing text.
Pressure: {"value": 10, "unit": "bar"}
